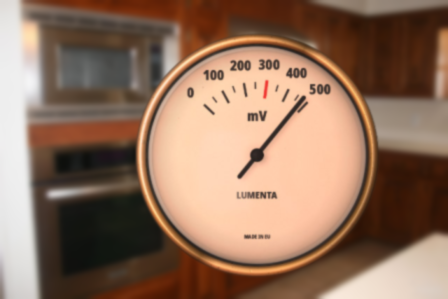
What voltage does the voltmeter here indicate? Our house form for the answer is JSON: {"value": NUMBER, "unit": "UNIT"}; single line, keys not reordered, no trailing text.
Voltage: {"value": 475, "unit": "mV"}
